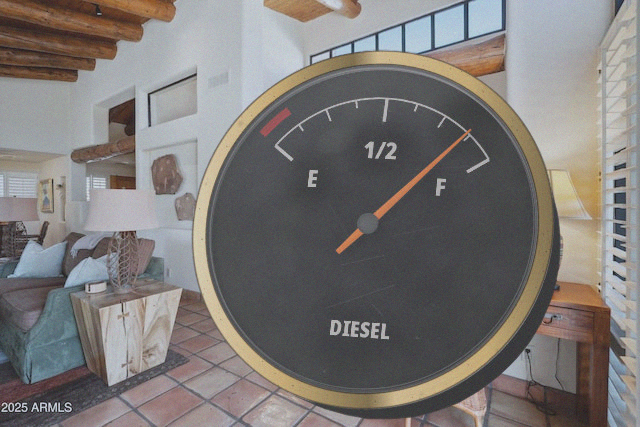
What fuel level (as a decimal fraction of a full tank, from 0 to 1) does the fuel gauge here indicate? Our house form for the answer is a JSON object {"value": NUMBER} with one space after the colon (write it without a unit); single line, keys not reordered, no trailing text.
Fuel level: {"value": 0.875}
